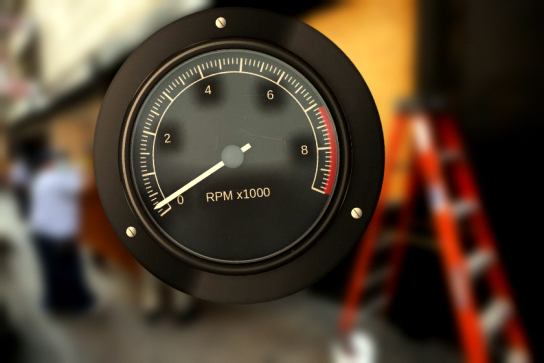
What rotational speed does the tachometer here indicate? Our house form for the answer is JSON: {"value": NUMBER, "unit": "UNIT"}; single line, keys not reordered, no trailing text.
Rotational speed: {"value": 200, "unit": "rpm"}
